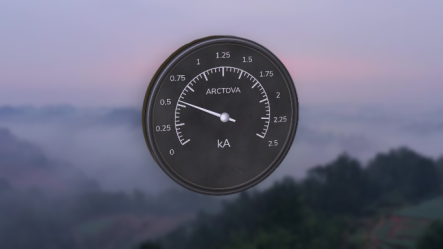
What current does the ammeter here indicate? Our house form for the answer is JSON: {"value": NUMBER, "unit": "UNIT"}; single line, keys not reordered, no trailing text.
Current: {"value": 0.55, "unit": "kA"}
